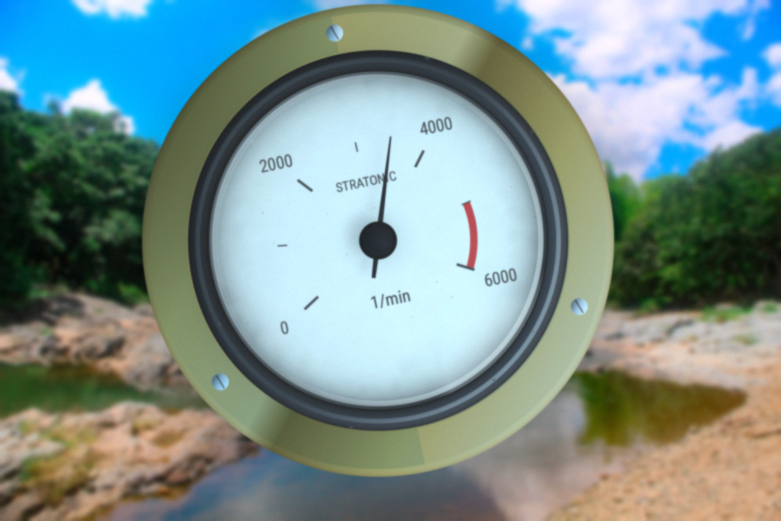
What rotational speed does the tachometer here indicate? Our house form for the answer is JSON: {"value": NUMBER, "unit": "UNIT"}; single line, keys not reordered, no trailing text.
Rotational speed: {"value": 3500, "unit": "rpm"}
